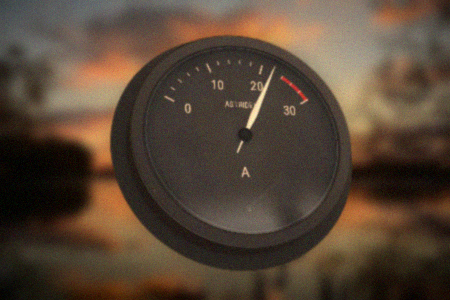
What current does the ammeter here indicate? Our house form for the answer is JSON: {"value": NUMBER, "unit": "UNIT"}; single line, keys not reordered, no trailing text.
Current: {"value": 22, "unit": "A"}
